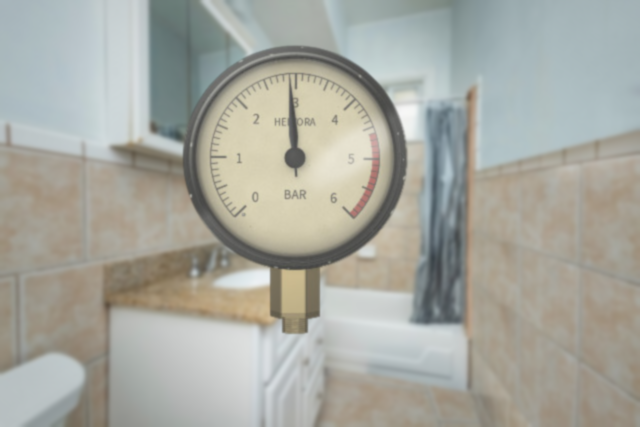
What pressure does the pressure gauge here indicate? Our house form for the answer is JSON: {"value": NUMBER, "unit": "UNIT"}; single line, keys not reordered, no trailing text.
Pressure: {"value": 2.9, "unit": "bar"}
